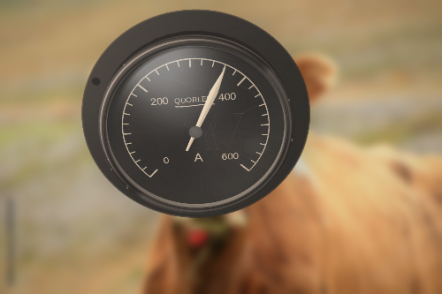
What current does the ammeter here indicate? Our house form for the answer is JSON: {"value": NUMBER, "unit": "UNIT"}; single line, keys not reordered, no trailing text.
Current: {"value": 360, "unit": "A"}
